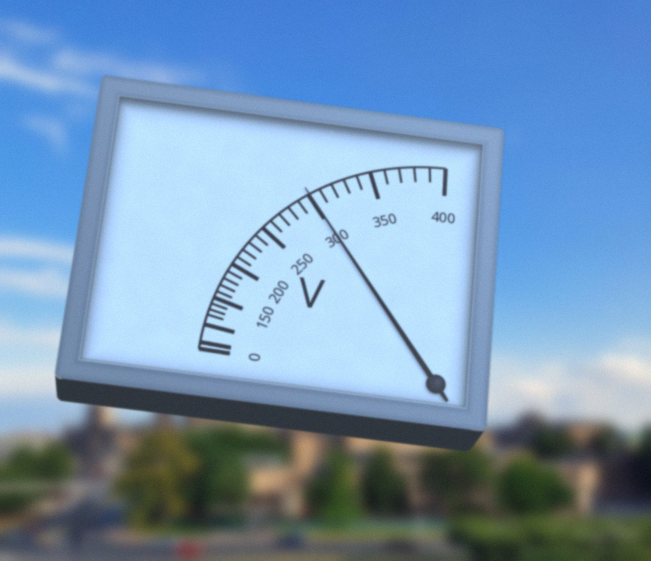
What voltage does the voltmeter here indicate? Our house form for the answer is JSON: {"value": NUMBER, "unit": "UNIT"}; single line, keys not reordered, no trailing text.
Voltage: {"value": 300, "unit": "V"}
